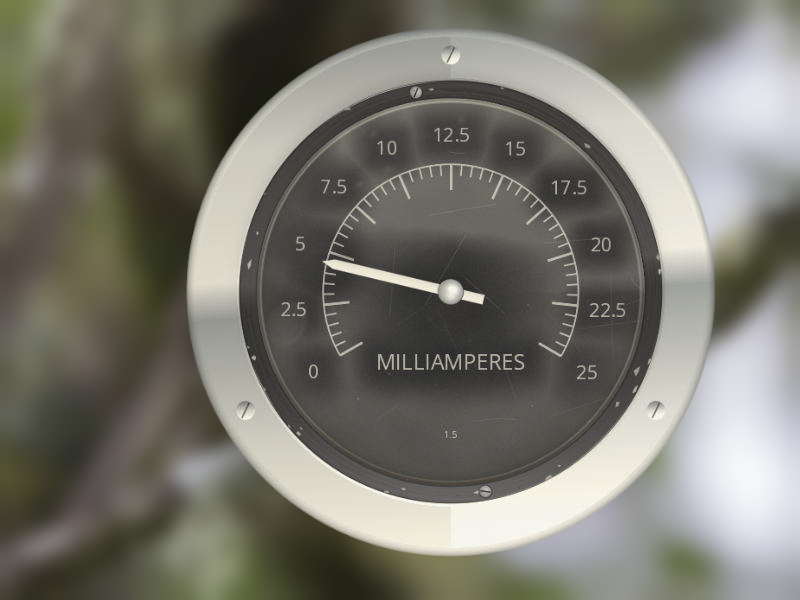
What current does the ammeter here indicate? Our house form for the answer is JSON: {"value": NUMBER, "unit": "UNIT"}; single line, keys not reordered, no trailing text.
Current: {"value": 4.5, "unit": "mA"}
